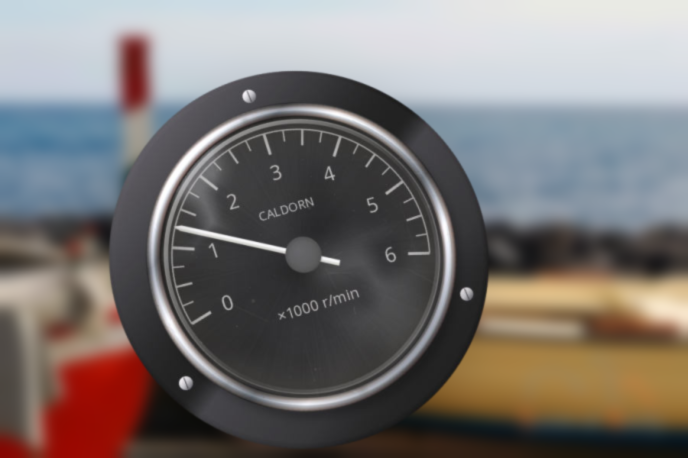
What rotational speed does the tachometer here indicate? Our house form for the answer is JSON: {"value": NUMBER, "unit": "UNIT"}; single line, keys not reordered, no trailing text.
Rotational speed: {"value": 1250, "unit": "rpm"}
